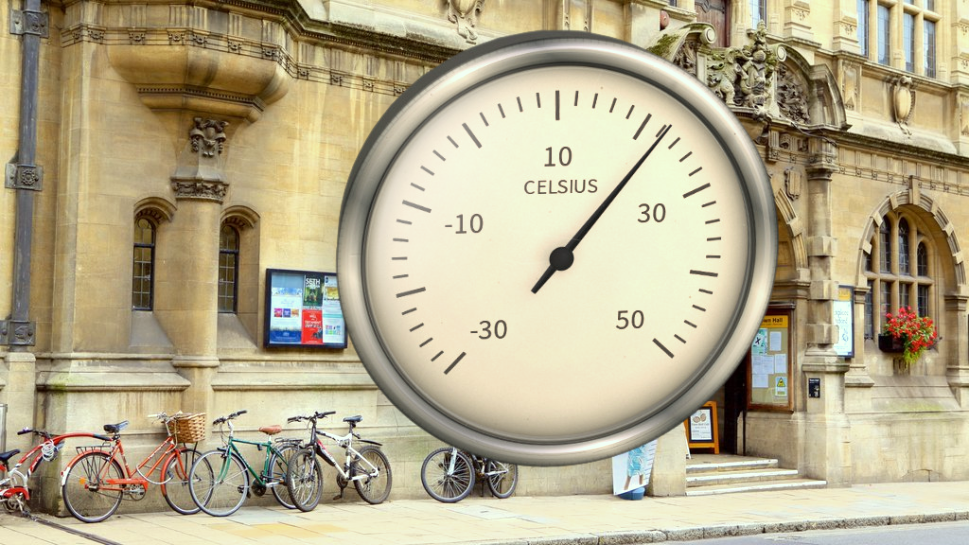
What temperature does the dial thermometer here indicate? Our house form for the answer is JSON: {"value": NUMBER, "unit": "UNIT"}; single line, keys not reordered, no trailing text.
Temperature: {"value": 22, "unit": "°C"}
